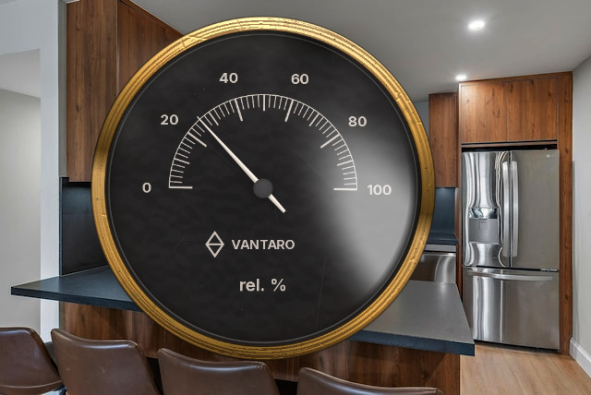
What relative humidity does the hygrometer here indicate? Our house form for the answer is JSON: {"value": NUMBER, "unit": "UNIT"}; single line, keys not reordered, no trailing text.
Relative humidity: {"value": 26, "unit": "%"}
